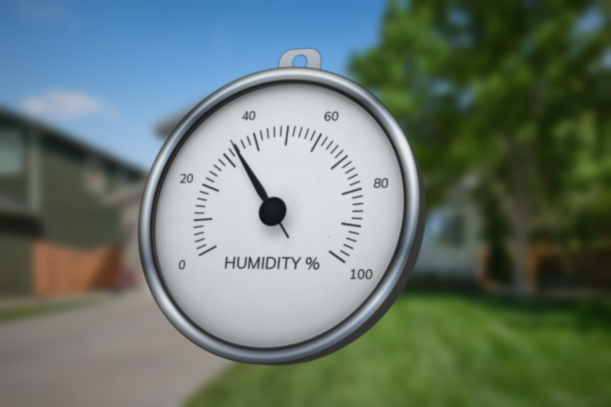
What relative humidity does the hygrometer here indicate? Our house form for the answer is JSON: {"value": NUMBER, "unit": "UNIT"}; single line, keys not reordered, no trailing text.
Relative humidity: {"value": 34, "unit": "%"}
